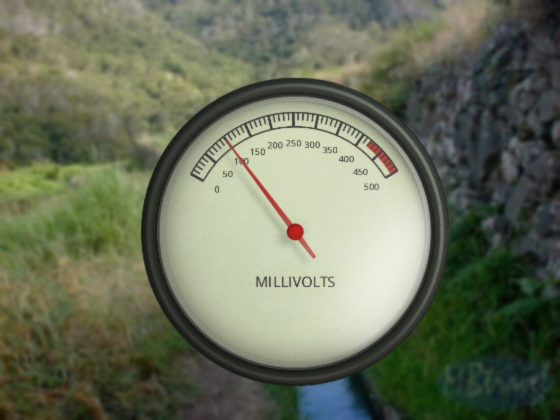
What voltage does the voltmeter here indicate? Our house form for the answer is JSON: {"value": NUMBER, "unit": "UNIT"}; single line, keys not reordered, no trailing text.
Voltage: {"value": 100, "unit": "mV"}
